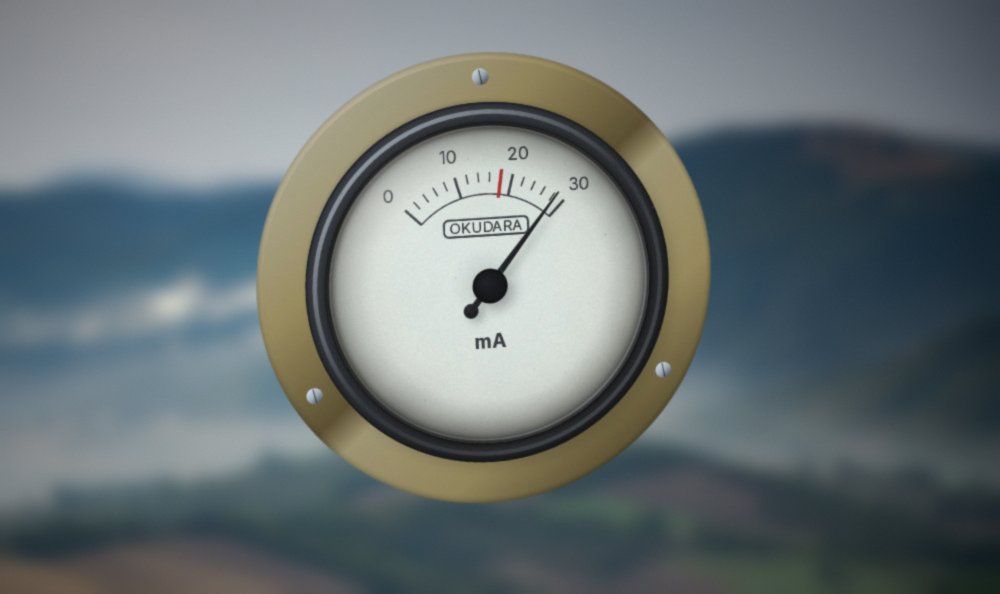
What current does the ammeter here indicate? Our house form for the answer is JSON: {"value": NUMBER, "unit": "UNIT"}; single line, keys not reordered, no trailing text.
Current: {"value": 28, "unit": "mA"}
